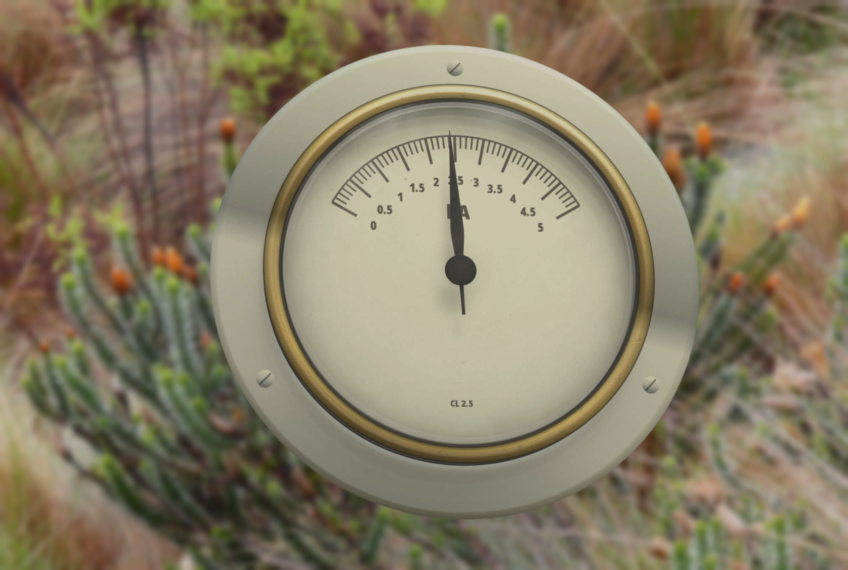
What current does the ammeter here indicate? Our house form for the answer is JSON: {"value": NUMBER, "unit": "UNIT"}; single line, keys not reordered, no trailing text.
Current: {"value": 2.4, "unit": "kA"}
